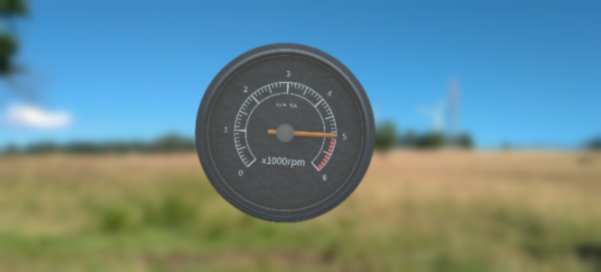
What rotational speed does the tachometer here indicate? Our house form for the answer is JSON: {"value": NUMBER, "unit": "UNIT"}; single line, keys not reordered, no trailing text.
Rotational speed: {"value": 5000, "unit": "rpm"}
